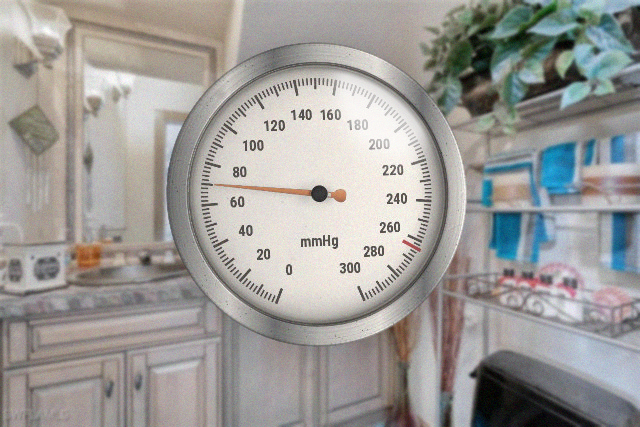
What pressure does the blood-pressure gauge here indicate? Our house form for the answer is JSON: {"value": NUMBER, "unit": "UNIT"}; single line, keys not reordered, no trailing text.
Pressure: {"value": 70, "unit": "mmHg"}
